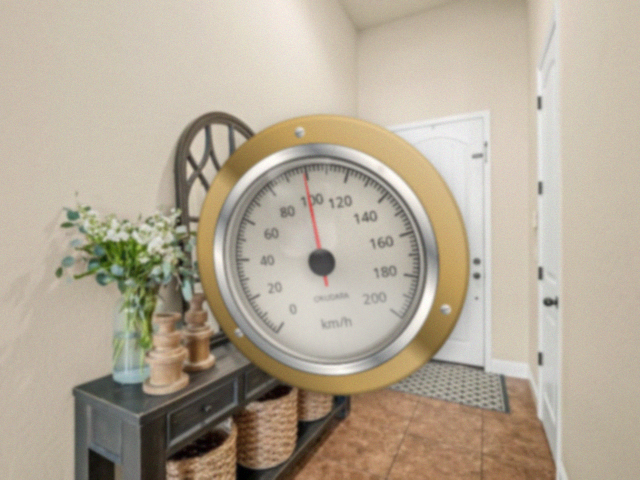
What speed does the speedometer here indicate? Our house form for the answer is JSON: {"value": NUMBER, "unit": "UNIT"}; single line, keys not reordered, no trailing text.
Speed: {"value": 100, "unit": "km/h"}
